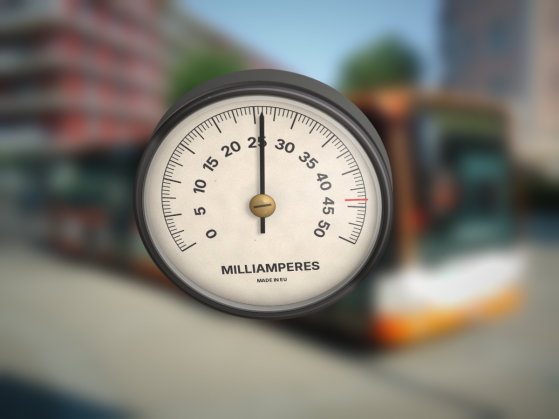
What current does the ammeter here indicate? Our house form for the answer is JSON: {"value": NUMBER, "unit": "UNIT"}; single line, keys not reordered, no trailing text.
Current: {"value": 26, "unit": "mA"}
